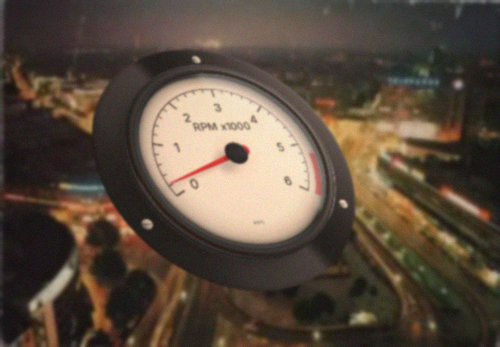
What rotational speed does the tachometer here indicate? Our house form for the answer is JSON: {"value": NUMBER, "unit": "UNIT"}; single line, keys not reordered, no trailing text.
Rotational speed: {"value": 200, "unit": "rpm"}
